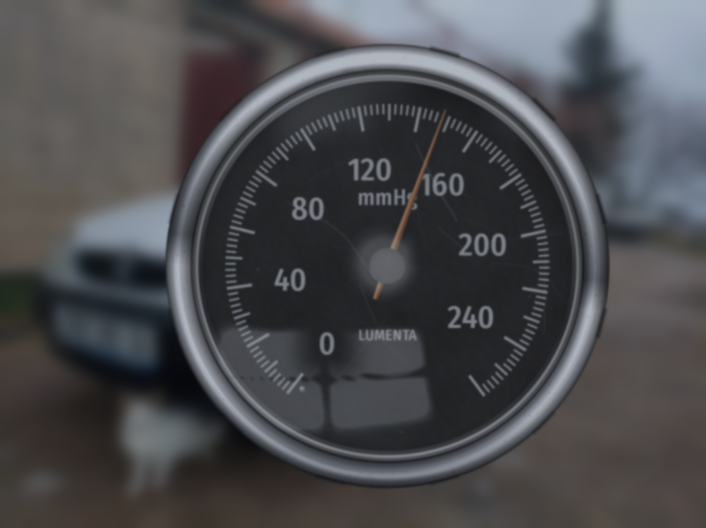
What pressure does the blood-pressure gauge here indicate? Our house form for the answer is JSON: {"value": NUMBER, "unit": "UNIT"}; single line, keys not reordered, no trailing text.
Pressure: {"value": 148, "unit": "mmHg"}
